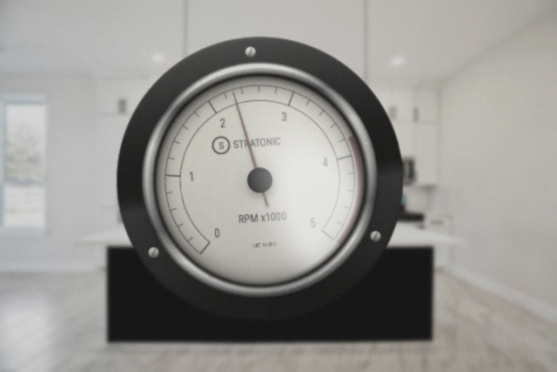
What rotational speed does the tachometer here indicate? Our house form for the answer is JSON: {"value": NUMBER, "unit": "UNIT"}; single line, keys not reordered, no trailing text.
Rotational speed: {"value": 2300, "unit": "rpm"}
